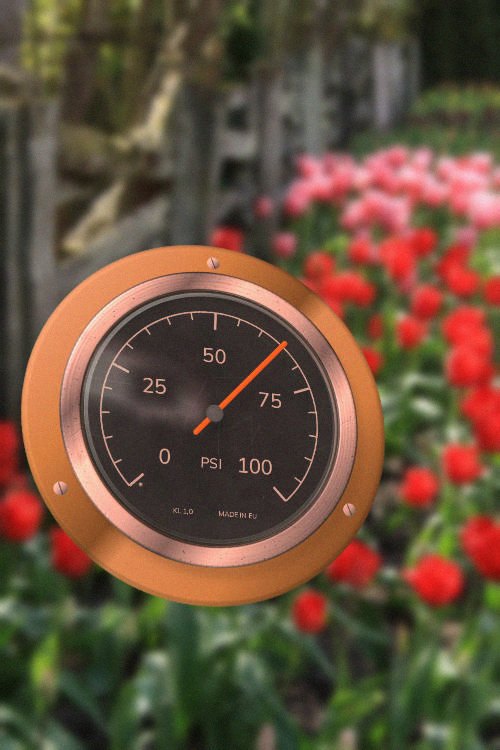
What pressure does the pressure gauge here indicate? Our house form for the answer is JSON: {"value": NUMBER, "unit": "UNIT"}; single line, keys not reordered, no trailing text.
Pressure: {"value": 65, "unit": "psi"}
